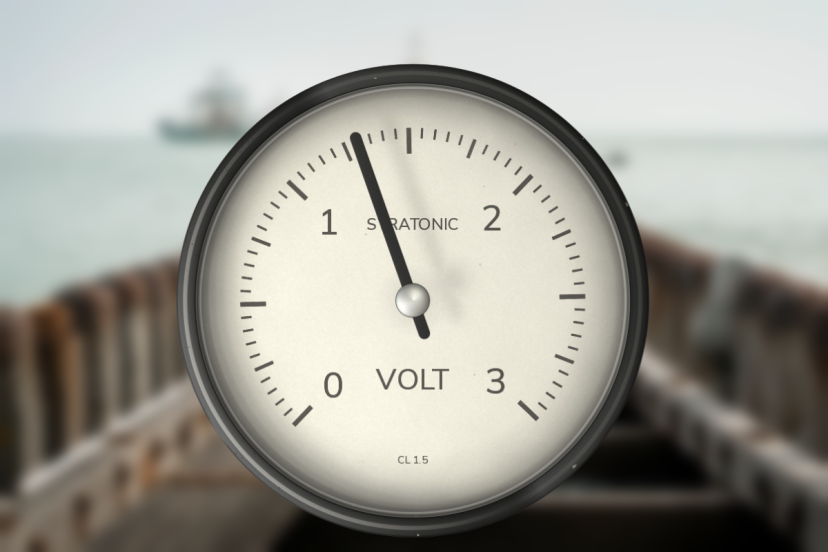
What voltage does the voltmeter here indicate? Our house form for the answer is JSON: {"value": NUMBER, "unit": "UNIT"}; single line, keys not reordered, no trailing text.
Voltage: {"value": 1.3, "unit": "V"}
